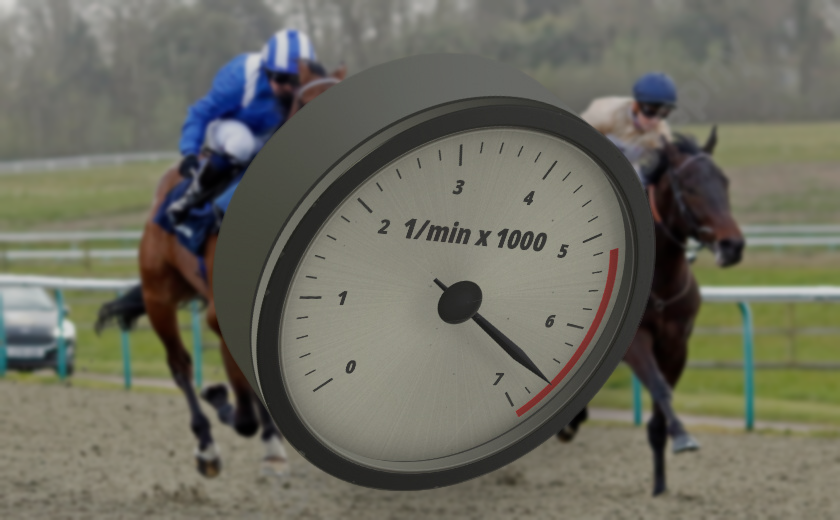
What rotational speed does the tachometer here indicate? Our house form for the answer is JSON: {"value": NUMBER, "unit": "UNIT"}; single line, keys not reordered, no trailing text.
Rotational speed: {"value": 6600, "unit": "rpm"}
